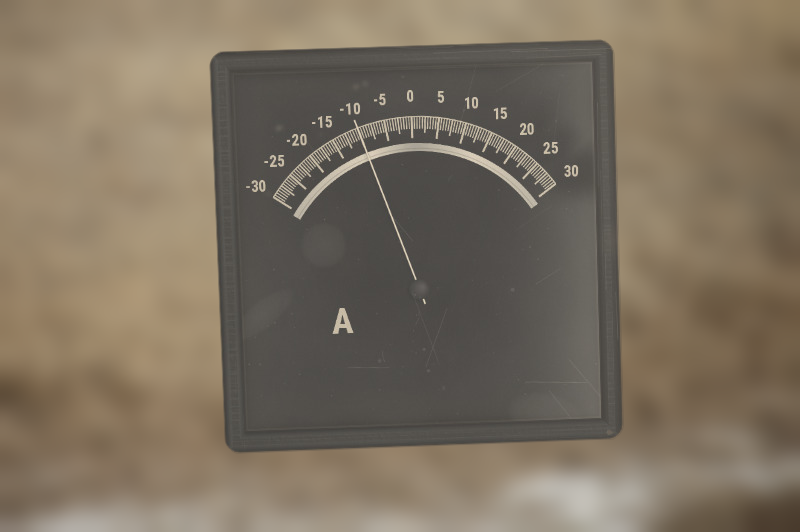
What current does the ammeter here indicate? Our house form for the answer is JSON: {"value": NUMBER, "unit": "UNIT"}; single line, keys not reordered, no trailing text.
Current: {"value": -10, "unit": "A"}
